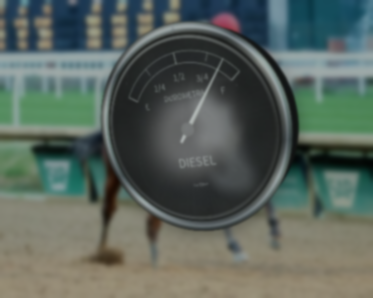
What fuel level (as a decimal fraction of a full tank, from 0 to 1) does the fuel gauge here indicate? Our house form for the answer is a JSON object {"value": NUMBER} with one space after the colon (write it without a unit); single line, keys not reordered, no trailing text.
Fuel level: {"value": 0.875}
